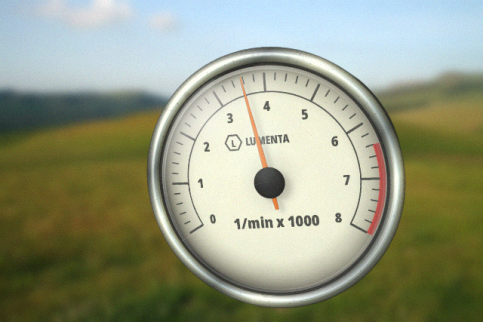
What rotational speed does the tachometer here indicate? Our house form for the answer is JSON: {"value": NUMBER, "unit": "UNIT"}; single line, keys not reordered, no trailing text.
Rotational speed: {"value": 3600, "unit": "rpm"}
